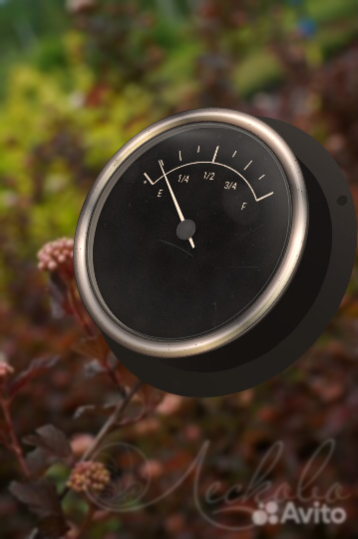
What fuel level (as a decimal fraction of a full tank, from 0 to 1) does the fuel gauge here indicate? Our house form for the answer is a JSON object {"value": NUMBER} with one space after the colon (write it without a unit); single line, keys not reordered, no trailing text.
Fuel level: {"value": 0.125}
